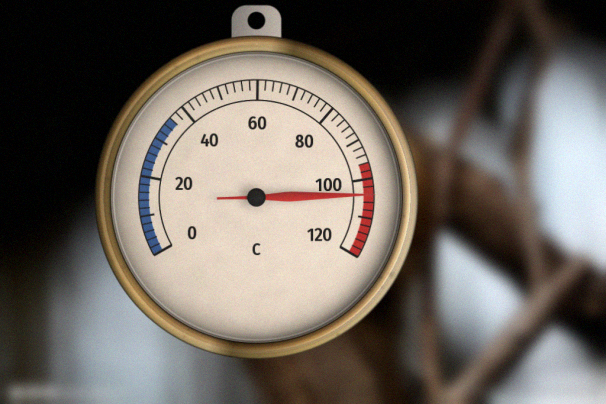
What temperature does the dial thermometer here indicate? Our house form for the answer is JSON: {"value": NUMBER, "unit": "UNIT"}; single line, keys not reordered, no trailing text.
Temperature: {"value": 104, "unit": "°C"}
